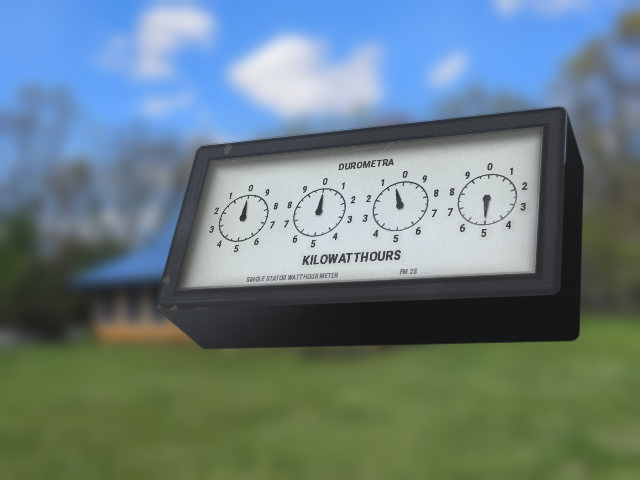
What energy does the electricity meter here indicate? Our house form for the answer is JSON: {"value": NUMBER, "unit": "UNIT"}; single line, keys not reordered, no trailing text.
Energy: {"value": 5, "unit": "kWh"}
